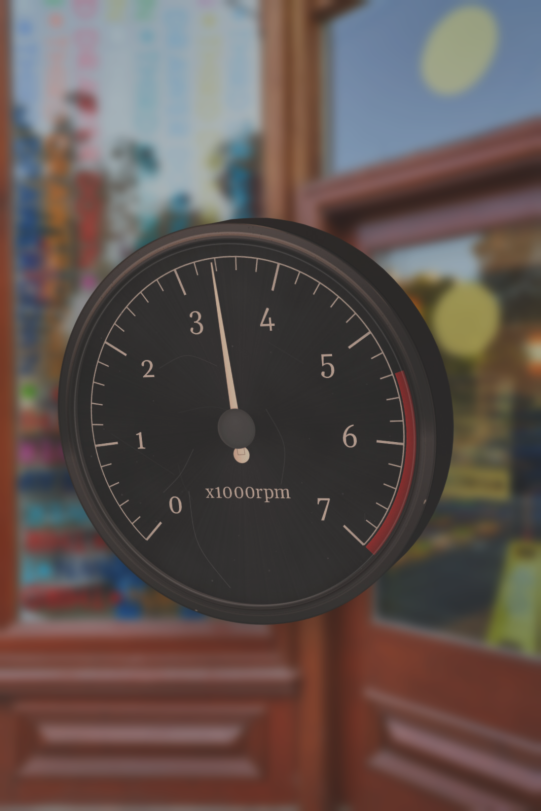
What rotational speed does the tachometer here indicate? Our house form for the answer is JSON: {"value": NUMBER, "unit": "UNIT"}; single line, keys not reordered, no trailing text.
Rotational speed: {"value": 3400, "unit": "rpm"}
